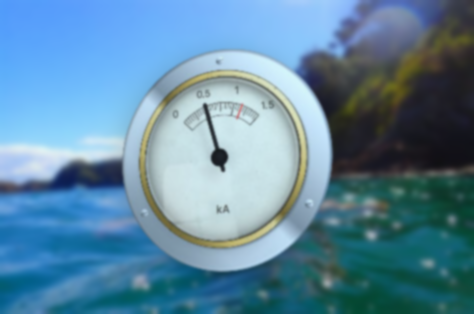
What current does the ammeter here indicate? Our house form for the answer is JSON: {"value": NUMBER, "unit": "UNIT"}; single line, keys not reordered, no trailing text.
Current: {"value": 0.5, "unit": "kA"}
